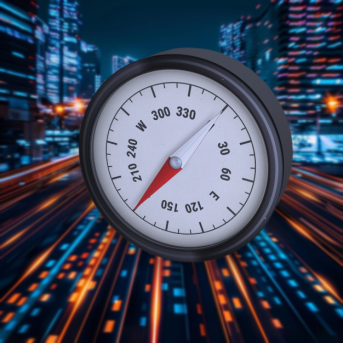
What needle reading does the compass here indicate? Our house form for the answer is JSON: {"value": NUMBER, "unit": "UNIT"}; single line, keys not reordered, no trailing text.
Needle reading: {"value": 180, "unit": "°"}
